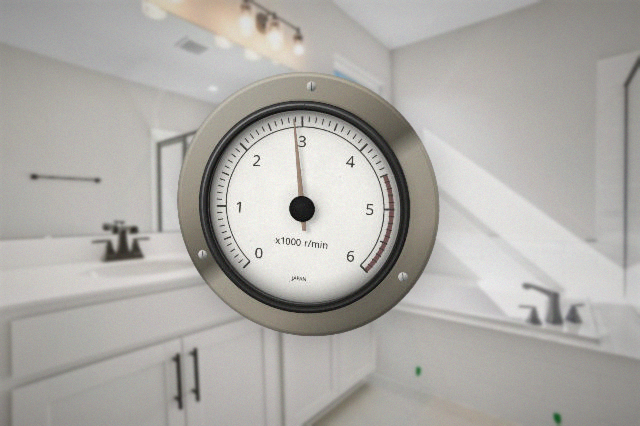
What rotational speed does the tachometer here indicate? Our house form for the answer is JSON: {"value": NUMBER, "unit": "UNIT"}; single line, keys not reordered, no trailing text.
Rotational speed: {"value": 2900, "unit": "rpm"}
